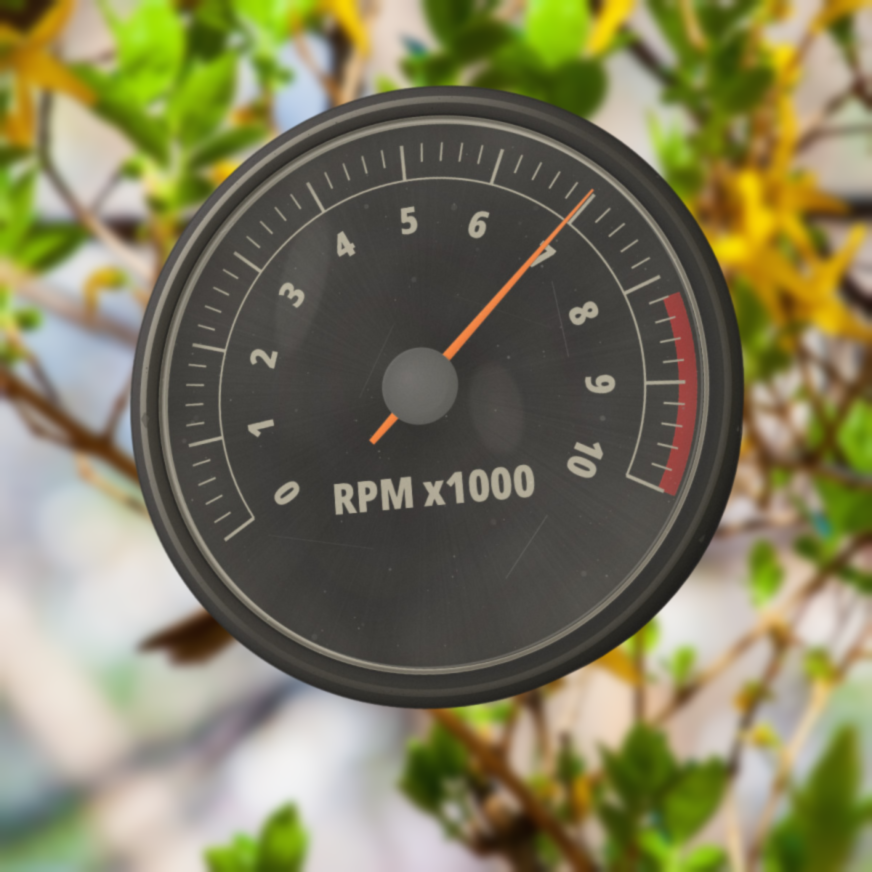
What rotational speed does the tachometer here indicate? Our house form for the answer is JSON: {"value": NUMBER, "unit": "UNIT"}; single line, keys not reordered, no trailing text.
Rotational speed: {"value": 7000, "unit": "rpm"}
